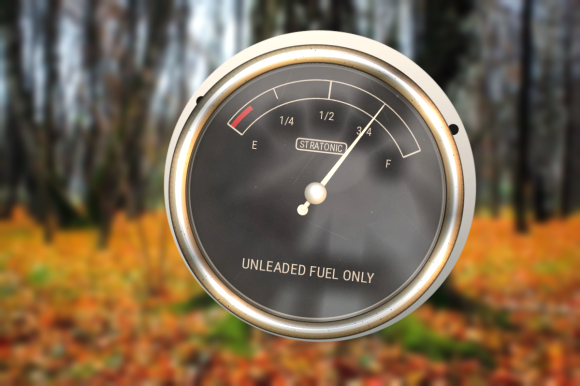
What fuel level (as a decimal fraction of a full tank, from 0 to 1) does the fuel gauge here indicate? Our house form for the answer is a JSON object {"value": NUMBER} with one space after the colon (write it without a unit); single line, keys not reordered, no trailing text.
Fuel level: {"value": 0.75}
